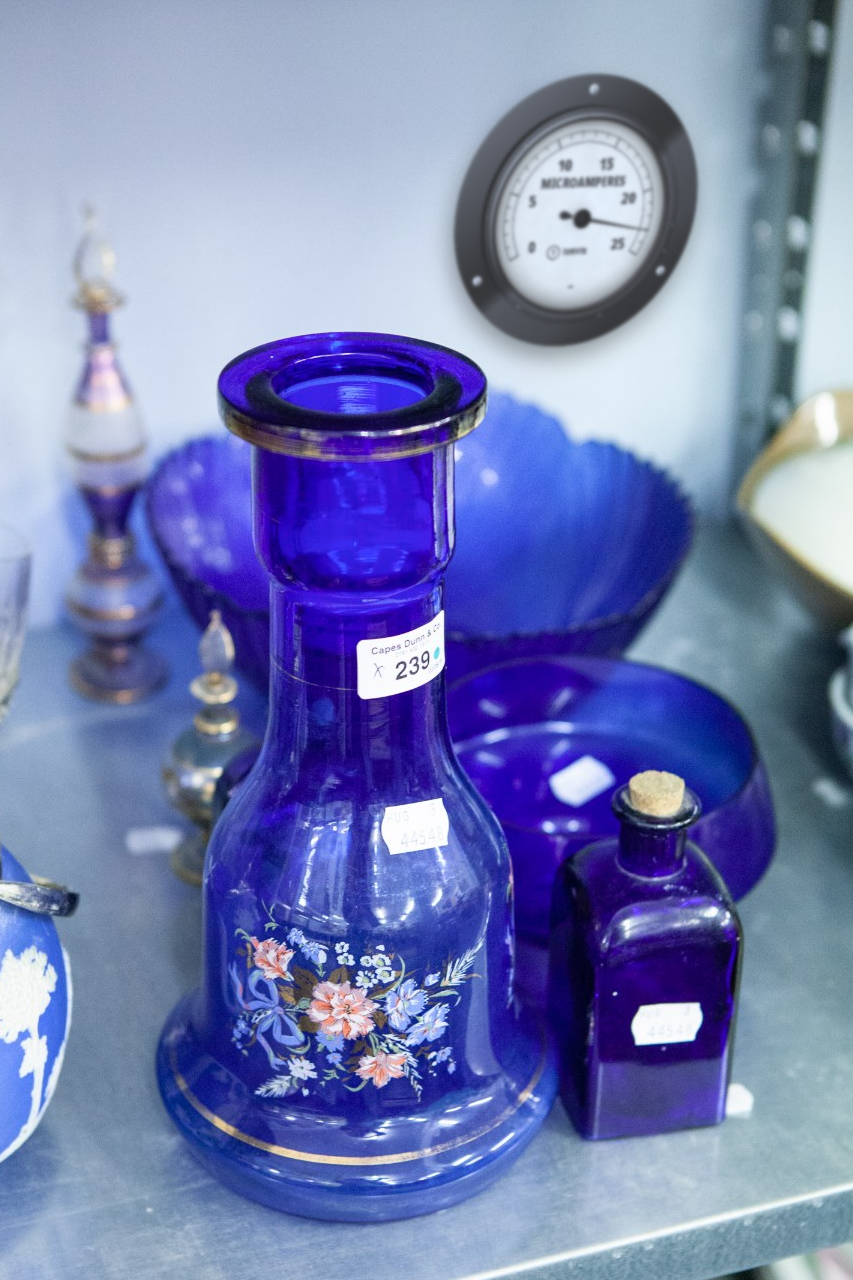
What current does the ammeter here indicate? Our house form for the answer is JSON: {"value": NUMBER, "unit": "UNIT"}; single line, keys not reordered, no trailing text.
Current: {"value": 23, "unit": "µA"}
